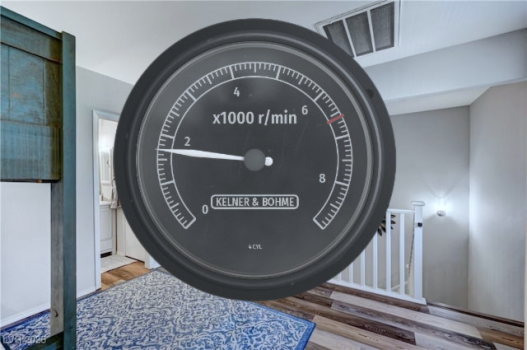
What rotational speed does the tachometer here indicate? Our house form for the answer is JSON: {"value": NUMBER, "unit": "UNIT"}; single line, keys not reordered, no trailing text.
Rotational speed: {"value": 1700, "unit": "rpm"}
